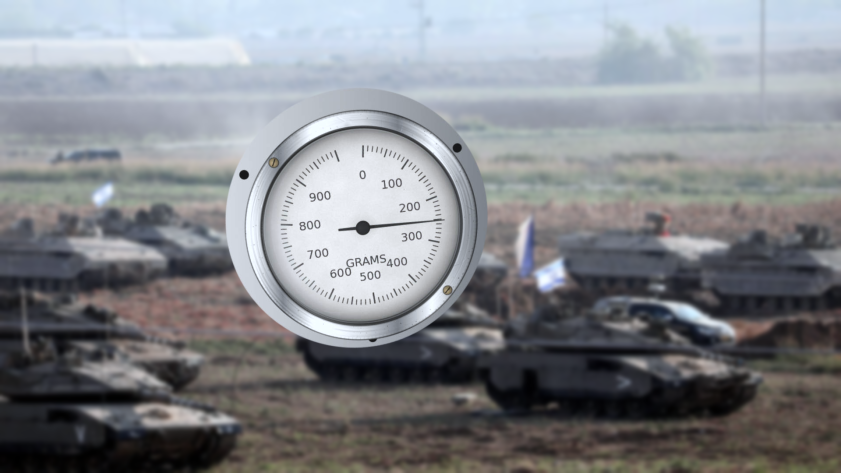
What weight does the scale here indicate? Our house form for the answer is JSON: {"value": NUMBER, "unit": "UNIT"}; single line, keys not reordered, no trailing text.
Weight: {"value": 250, "unit": "g"}
